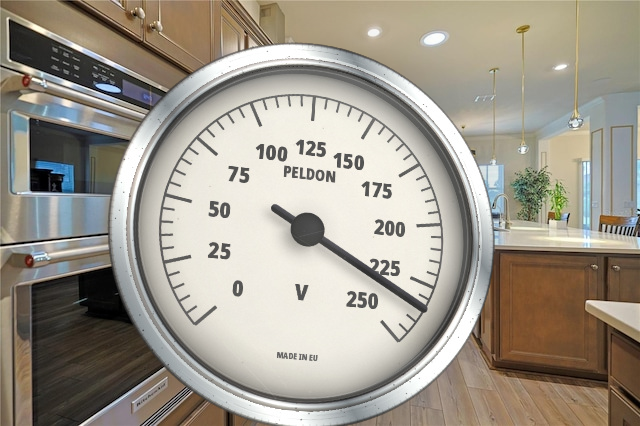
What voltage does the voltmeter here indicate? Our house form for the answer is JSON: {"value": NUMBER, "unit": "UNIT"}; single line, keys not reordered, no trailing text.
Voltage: {"value": 235, "unit": "V"}
